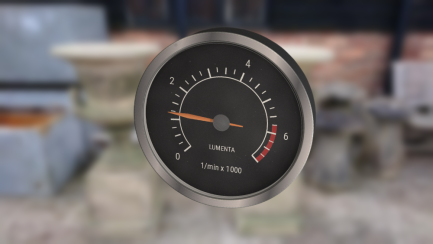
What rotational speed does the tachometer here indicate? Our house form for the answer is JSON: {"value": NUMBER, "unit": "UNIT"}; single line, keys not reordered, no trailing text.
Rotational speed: {"value": 1250, "unit": "rpm"}
